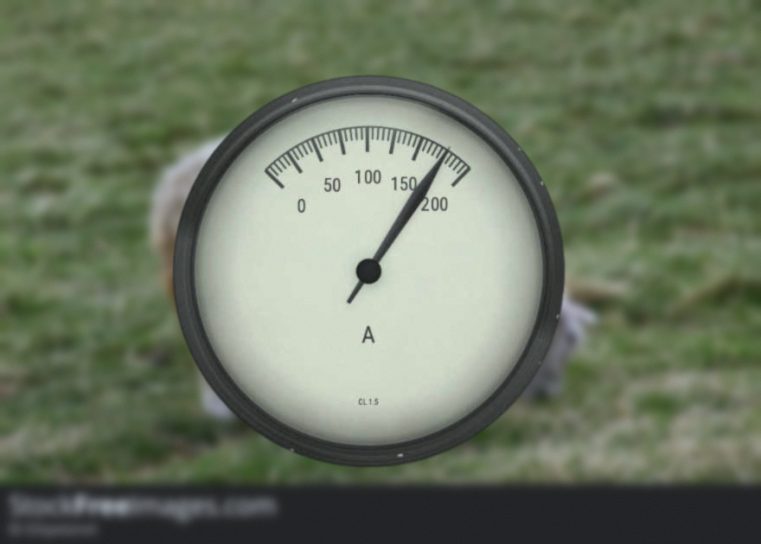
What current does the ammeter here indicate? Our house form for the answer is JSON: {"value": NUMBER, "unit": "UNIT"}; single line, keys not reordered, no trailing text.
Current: {"value": 175, "unit": "A"}
